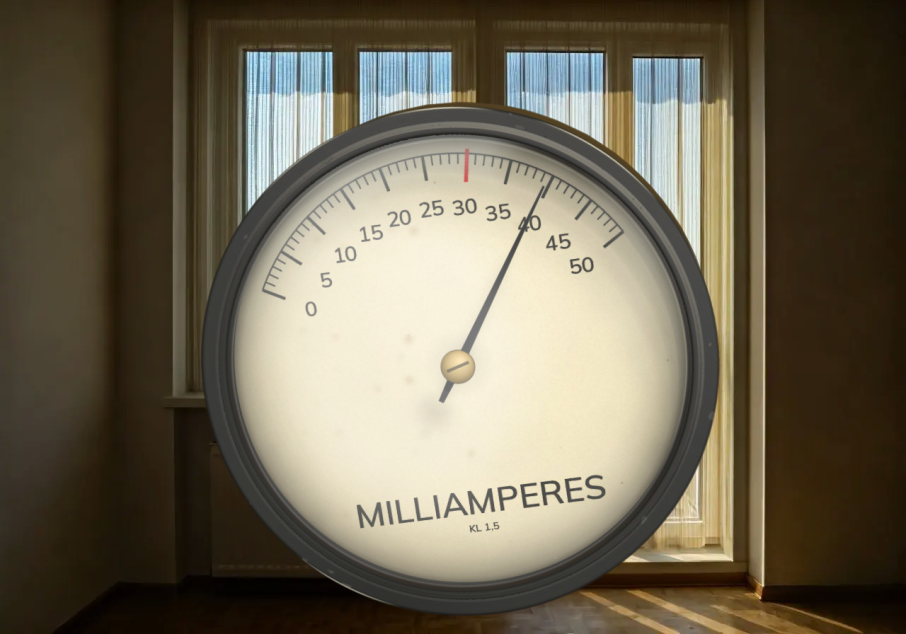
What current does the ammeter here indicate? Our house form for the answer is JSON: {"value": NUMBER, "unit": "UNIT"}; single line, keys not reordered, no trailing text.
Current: {"value": 39.5, "unit": "mA"}
